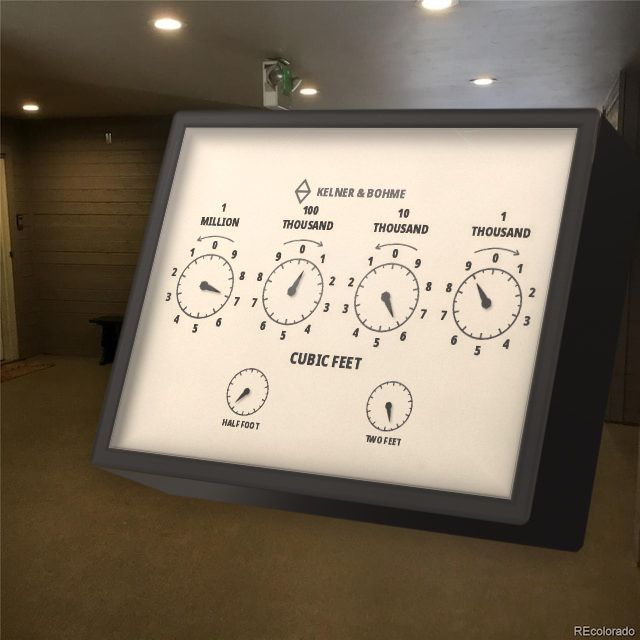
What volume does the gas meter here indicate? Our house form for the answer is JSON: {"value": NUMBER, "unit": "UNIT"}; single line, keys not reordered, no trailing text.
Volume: {"value": 705900, "unit": "ft³"}
